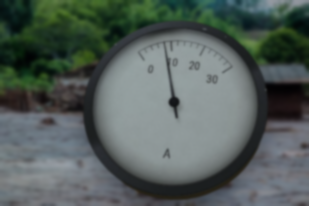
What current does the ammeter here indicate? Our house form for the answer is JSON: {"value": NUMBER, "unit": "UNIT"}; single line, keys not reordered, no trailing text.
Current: {"value": 8, "unit": "A"}
